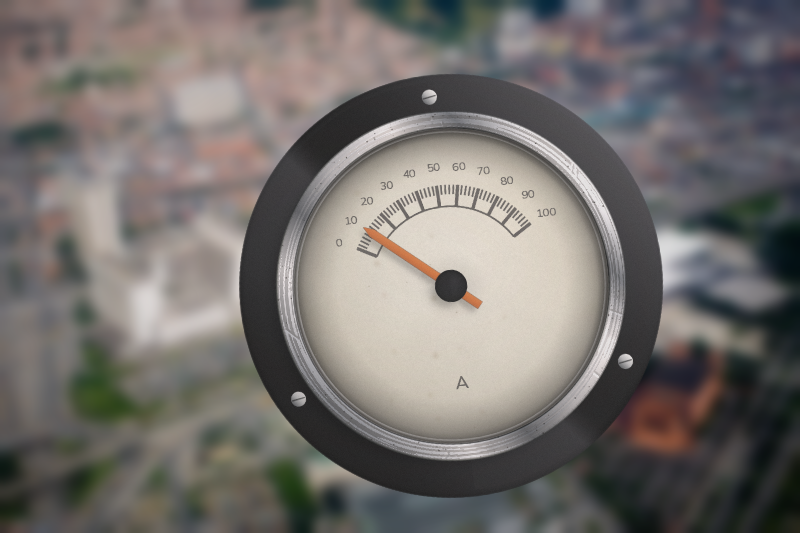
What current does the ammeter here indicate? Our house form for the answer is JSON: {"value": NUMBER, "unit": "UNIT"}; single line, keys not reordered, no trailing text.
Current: {"value": 10, "unit": "A"}
